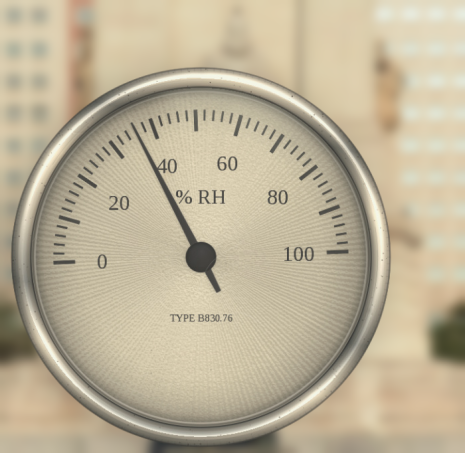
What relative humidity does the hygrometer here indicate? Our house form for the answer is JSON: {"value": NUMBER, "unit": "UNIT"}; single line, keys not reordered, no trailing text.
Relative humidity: {"value": 36, "unit": "%"}
